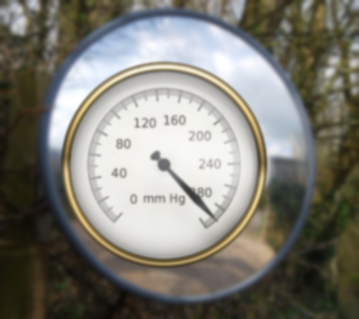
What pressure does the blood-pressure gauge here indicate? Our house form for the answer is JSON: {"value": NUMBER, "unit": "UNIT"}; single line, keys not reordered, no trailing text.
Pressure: {"value": 290, "unit": "mmHg"}
